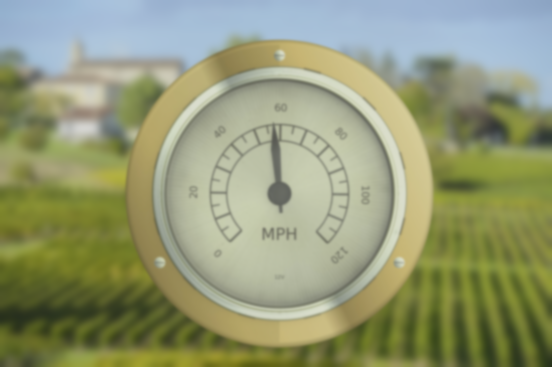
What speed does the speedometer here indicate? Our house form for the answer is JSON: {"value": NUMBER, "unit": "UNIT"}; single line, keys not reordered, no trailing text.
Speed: {"value": 57.5, "unit": "mph"}
